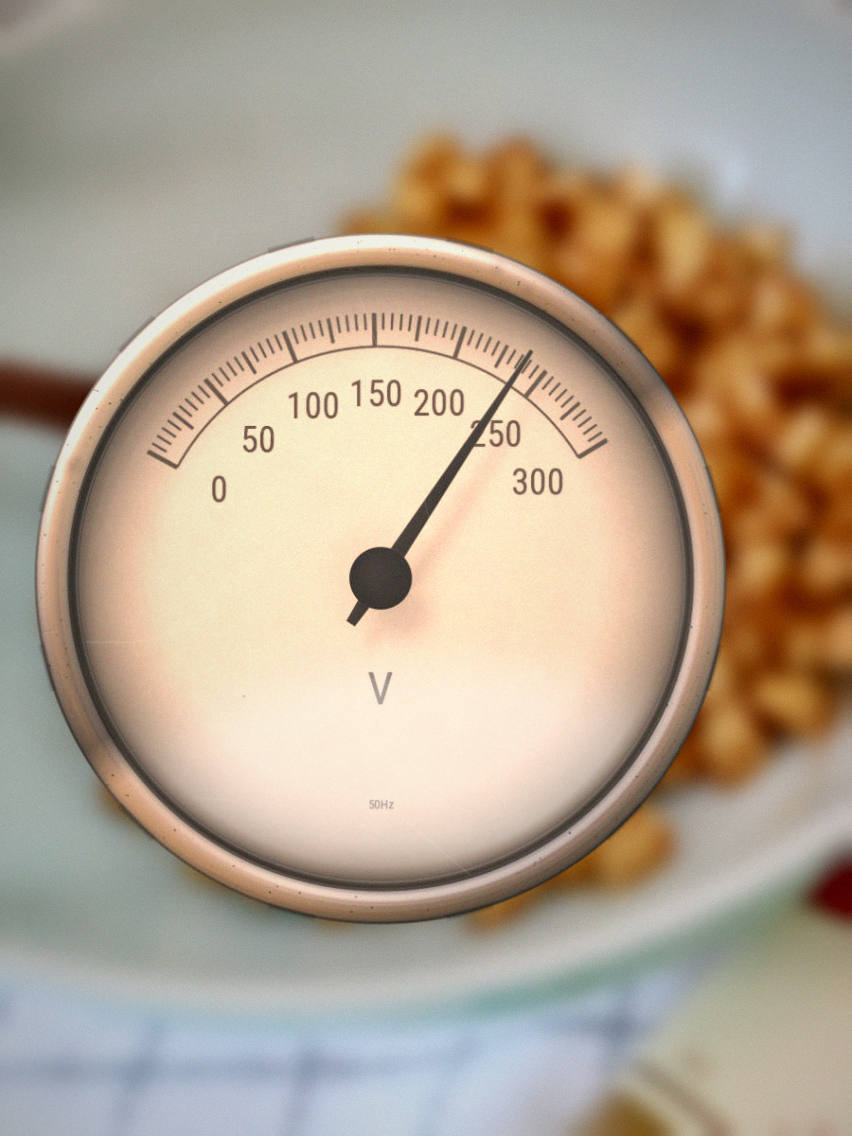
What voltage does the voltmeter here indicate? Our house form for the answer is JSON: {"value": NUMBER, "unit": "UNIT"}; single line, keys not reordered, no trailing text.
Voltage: {"value": 237.5, "unit": "V"}
